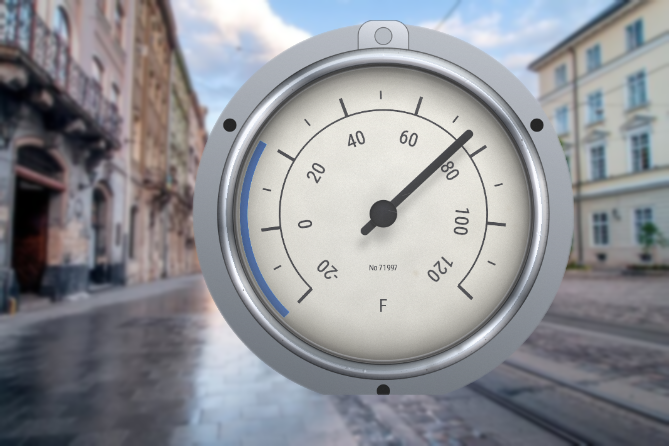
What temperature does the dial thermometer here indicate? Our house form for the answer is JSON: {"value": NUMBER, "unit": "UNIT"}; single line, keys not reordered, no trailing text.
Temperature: {"value": 75, "unit": "°F"}
